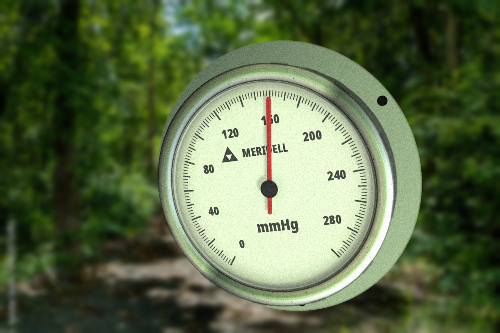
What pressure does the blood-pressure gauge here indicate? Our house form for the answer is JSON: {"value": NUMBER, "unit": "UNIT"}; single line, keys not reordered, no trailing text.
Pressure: {"value": 160, "unit": "mmHg"}
